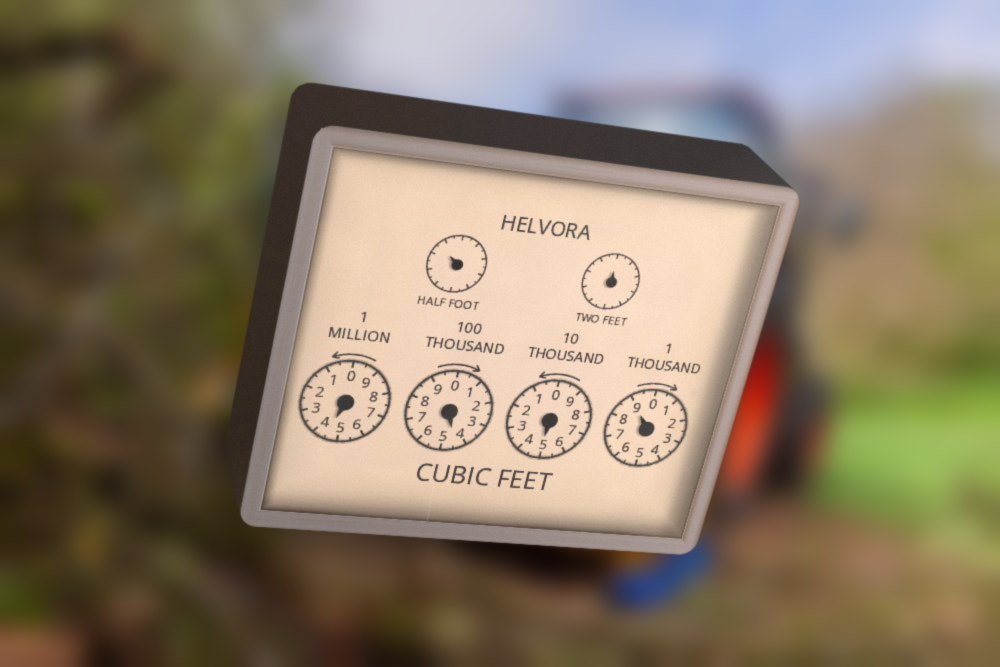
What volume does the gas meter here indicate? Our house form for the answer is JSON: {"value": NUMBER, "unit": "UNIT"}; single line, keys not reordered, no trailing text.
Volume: {"value": 444900, "unit": "ft³"}
